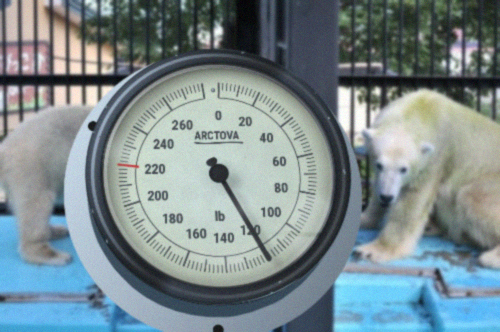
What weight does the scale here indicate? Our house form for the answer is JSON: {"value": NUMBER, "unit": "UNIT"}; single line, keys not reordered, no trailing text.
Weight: {"value": 120, "unit": "lb"}
